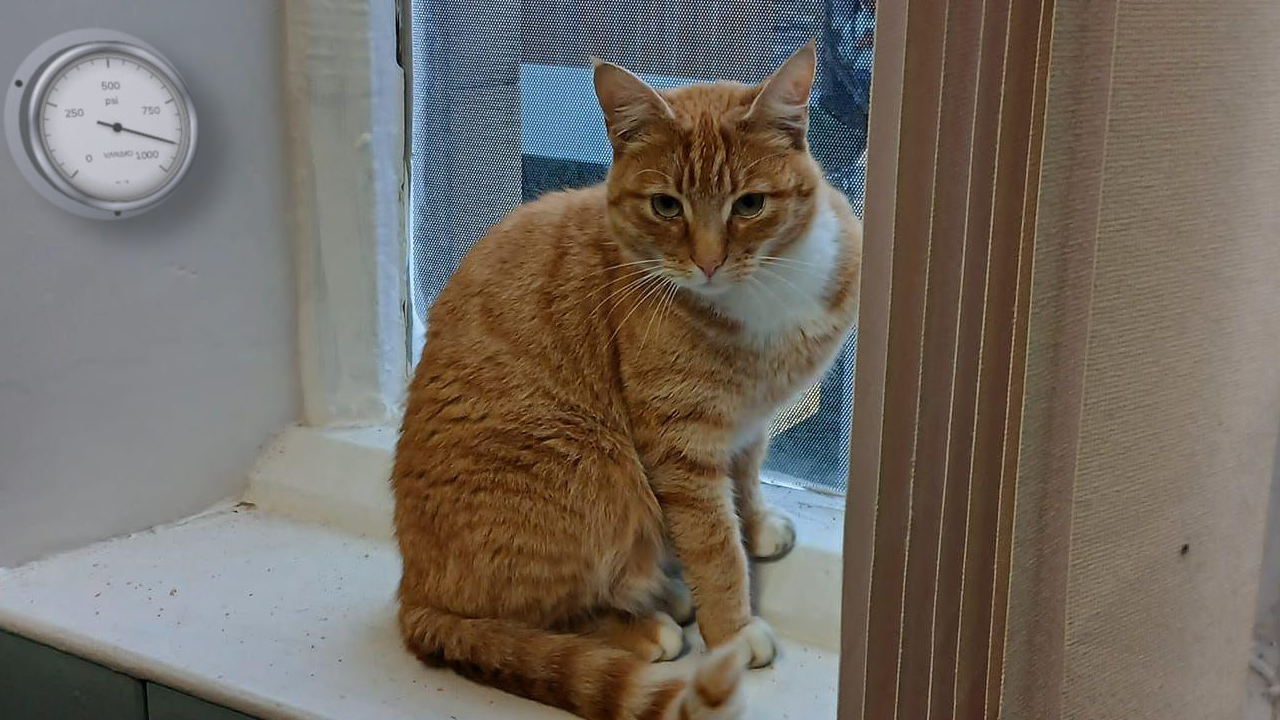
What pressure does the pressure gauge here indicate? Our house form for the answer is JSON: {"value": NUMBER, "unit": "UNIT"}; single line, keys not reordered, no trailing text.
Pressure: {"value": 900, "unit": "psi"}
